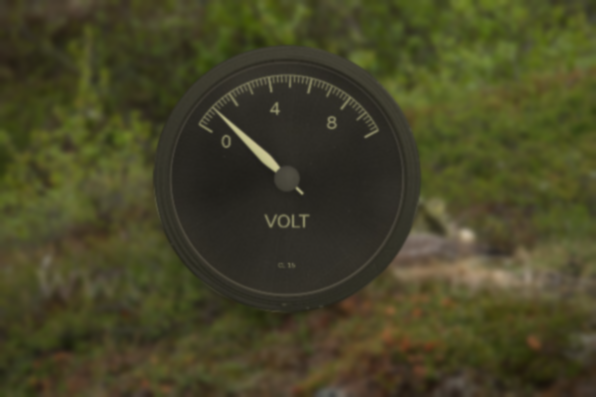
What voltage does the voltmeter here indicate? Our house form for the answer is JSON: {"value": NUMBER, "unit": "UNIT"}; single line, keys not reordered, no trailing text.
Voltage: {"value": 1, "unit": "V"}
